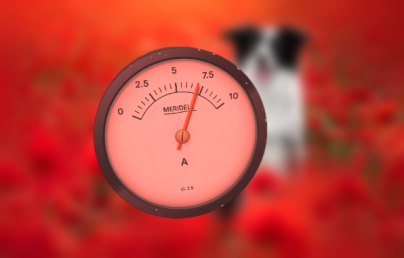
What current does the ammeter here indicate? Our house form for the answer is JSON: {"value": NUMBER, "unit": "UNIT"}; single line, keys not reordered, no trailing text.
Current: {"value": 7, "unit": "A"}
